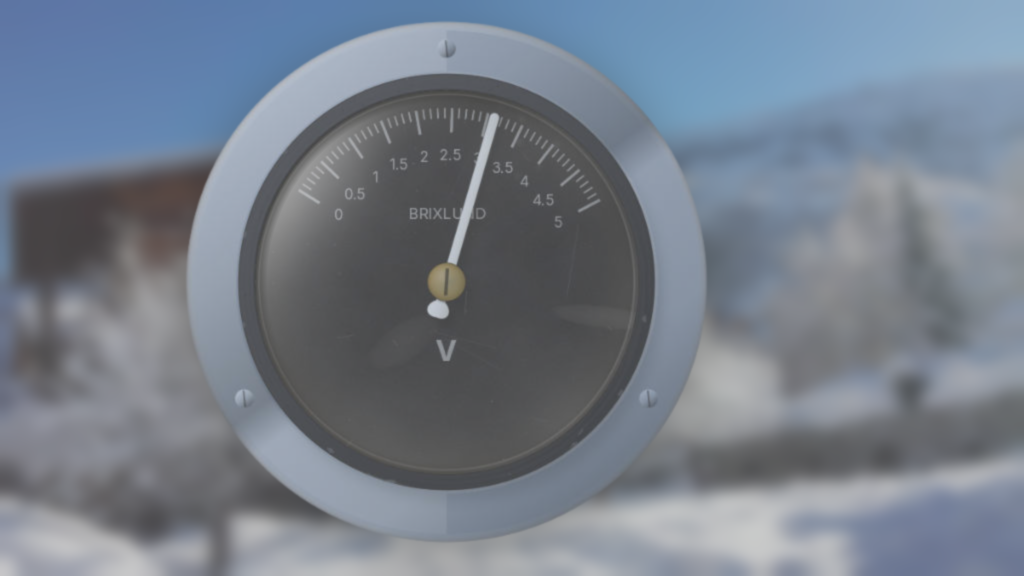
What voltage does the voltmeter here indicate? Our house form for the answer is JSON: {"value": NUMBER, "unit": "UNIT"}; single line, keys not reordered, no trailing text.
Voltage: {"value": 3.1, "unit": "V"}
